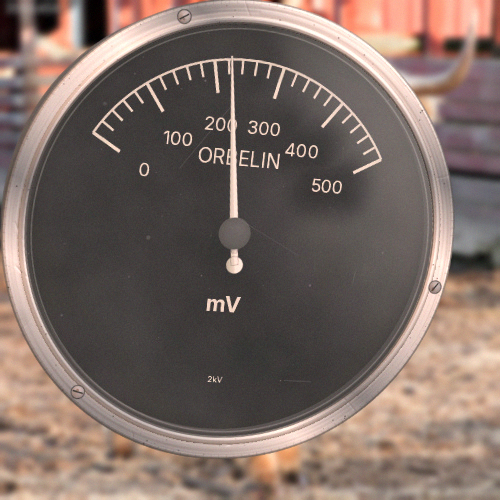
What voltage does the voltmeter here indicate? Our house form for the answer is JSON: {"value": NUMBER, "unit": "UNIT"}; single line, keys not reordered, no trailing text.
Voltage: {"value": 220, "unit": "mV"}
